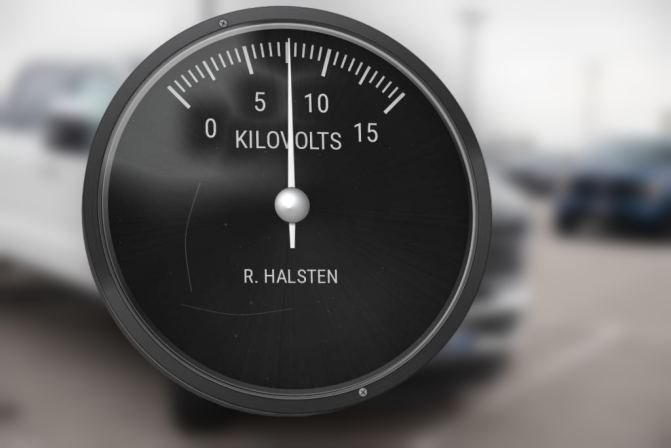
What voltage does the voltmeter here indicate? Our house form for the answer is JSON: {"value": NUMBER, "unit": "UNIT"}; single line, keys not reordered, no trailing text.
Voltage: {"value": 7.5, "unit": "kV"}
